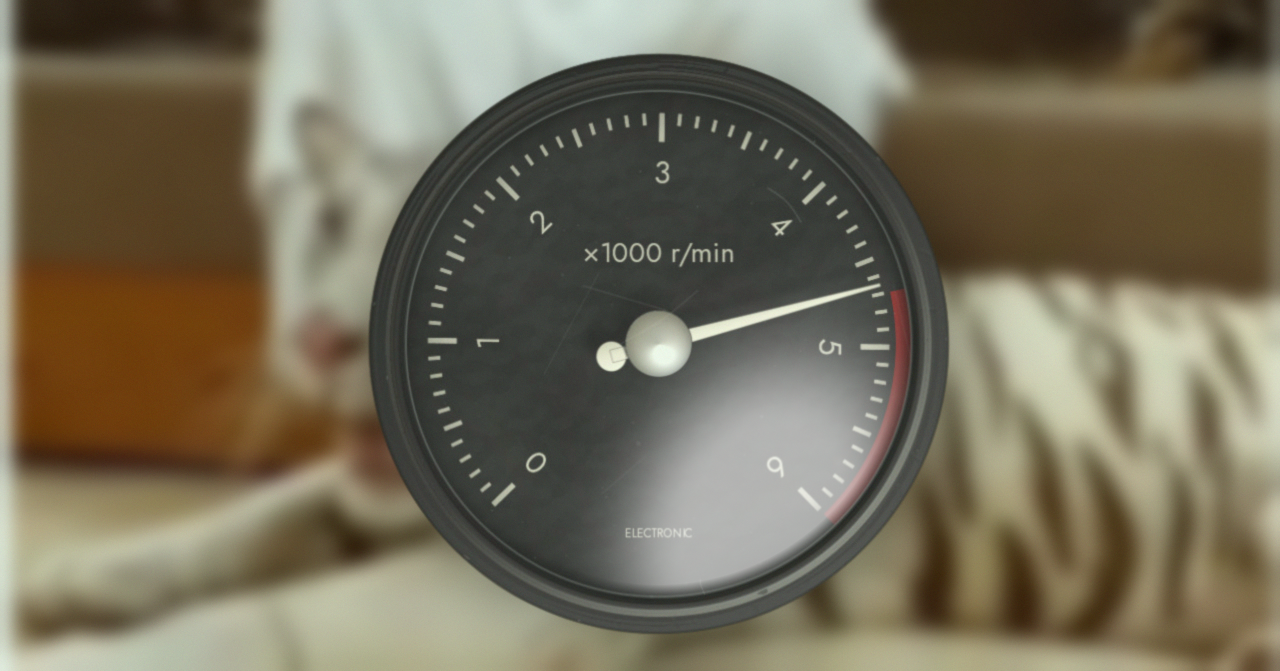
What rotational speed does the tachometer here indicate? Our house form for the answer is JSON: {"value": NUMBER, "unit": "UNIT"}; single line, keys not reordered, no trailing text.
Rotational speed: {"value": 4650, "unit": "rpm"}
